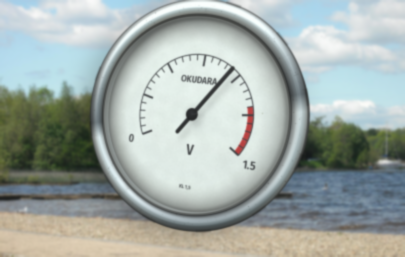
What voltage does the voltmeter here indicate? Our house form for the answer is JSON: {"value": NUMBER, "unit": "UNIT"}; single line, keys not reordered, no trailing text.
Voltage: {"value": 0.95, "unit": "V"}
